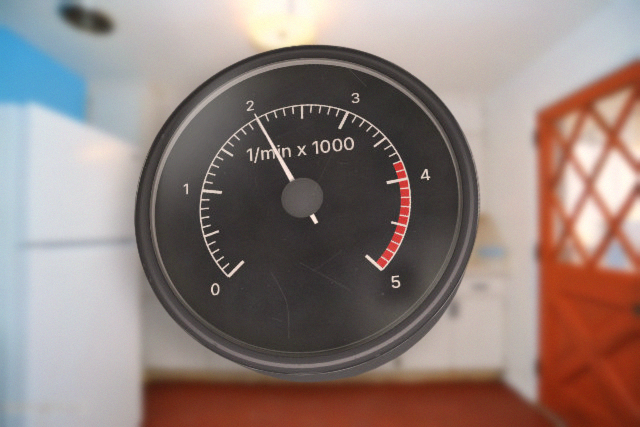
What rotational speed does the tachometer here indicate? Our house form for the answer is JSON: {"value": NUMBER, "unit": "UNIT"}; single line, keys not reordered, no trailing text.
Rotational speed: {"value": 2000, "unit": "rpm"}
